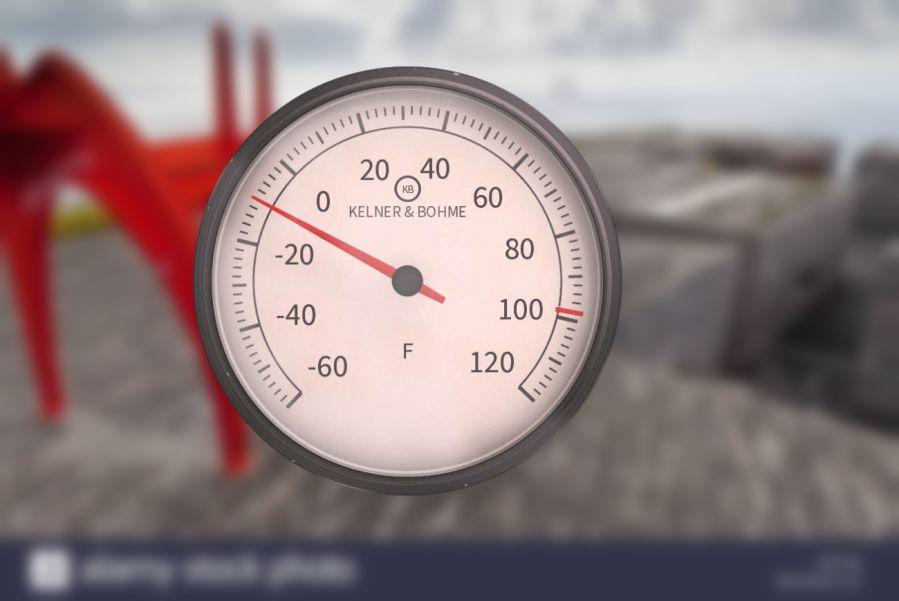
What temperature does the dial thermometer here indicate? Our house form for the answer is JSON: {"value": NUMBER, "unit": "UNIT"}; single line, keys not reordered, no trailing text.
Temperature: {"value": -10, "unit": "°F"}
